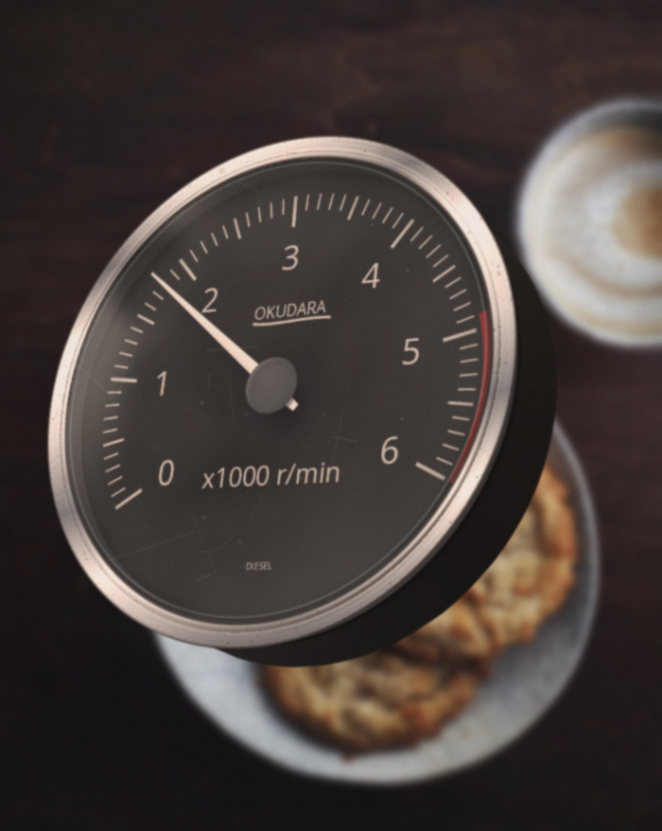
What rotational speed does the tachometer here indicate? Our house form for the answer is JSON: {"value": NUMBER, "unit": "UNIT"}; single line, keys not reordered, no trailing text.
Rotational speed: {"value": 1800, "unit": "rpm"}
